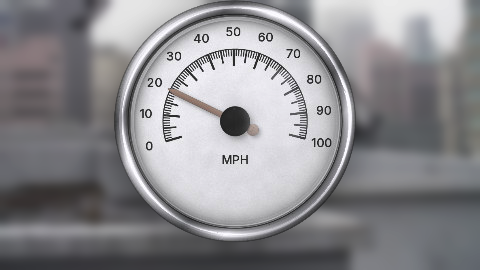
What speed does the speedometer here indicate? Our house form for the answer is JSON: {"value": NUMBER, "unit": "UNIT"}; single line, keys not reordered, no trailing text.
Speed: {"value": 20, "unit": "mph"}
